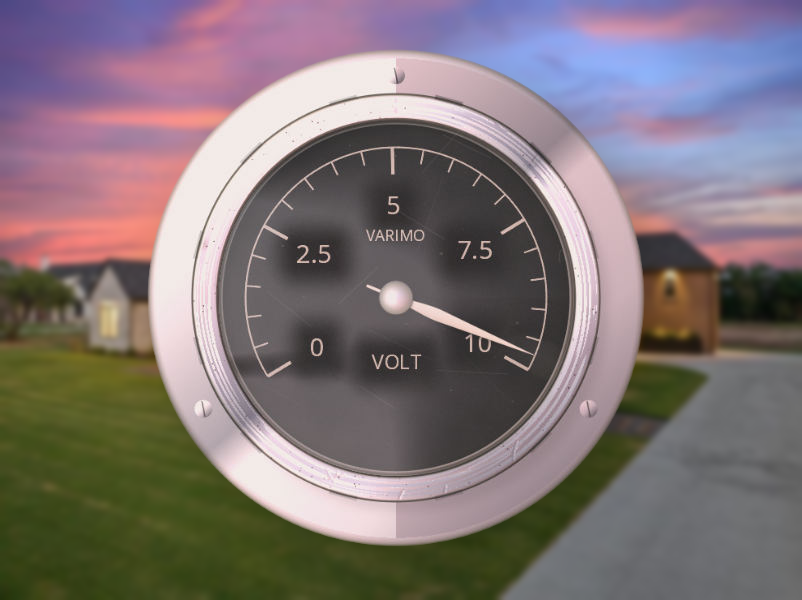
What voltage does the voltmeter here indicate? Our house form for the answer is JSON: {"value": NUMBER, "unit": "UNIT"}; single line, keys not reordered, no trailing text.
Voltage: {"value": 9.75, "unit": "V"}
